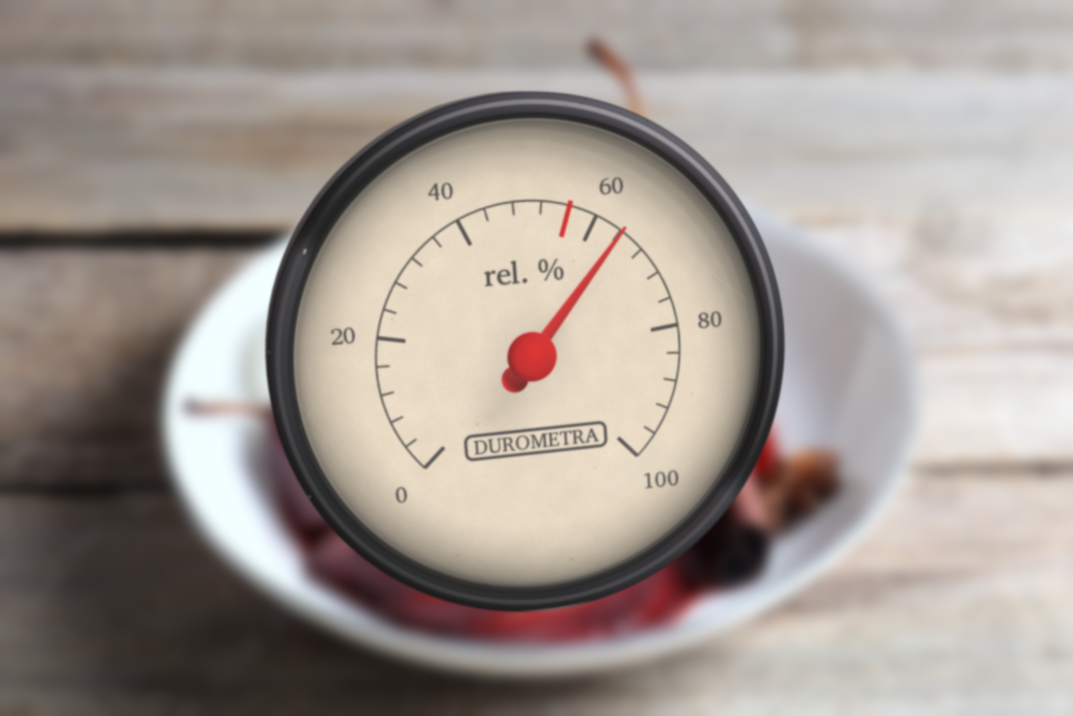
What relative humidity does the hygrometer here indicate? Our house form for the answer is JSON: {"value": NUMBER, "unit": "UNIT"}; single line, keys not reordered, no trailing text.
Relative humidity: {"value": 64, "unit": "%"}
